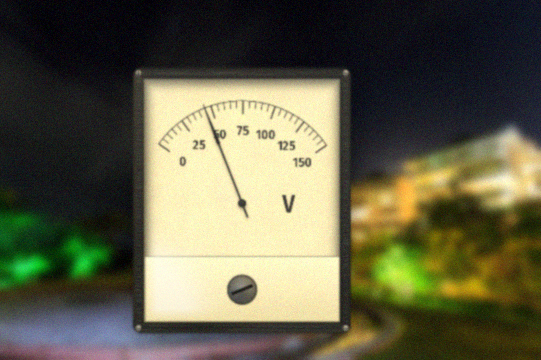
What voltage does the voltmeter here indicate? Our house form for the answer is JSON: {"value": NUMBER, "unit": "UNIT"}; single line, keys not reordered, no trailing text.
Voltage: {"value": 45, "unit": "V"}
